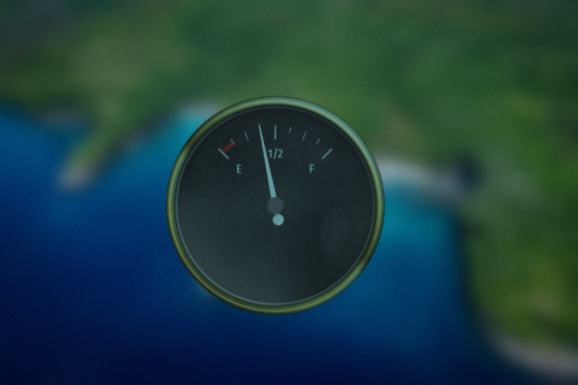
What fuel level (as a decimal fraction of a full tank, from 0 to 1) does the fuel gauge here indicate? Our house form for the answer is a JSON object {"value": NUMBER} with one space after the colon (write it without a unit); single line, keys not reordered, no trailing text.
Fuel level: {"value": 0.375}
